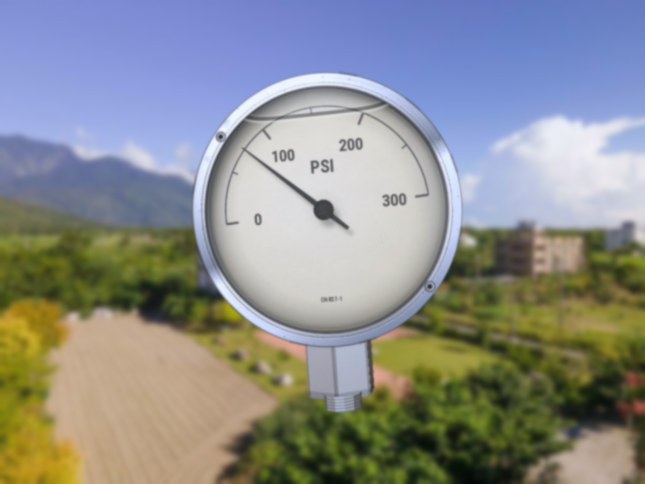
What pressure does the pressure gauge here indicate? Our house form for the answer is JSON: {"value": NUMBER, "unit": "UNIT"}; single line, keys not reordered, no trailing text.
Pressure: {"value": 75, "unit": "psi"}
